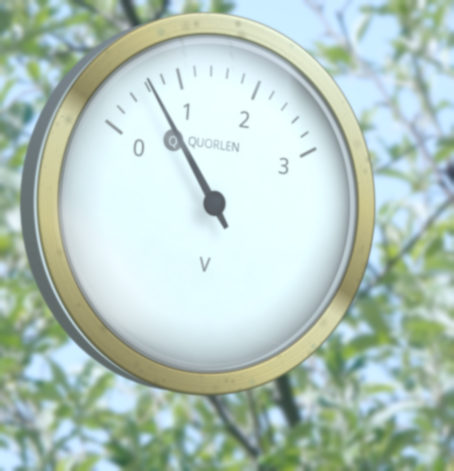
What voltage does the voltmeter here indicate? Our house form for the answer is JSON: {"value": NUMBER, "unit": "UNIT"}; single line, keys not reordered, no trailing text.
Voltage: {"value": 0.6, "unit": "V"}
